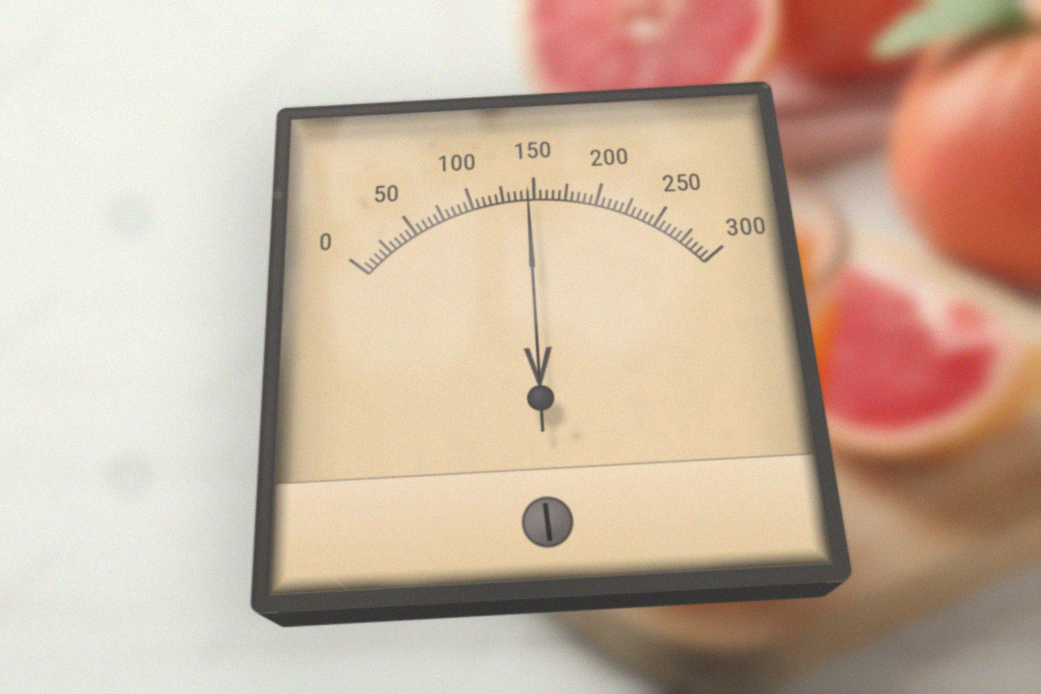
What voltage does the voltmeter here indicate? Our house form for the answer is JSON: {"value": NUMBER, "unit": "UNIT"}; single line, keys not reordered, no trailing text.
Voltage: {"value": 145, "unit": "V"}
